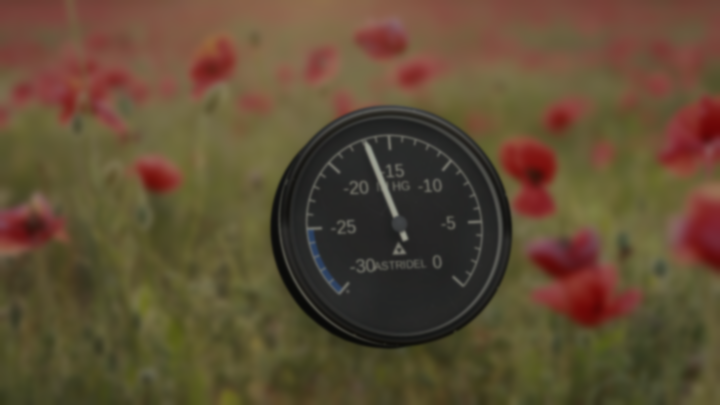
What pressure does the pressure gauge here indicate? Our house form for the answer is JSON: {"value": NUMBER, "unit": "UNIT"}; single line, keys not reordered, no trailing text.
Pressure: {"value": -17, "unit": "inHg"}
